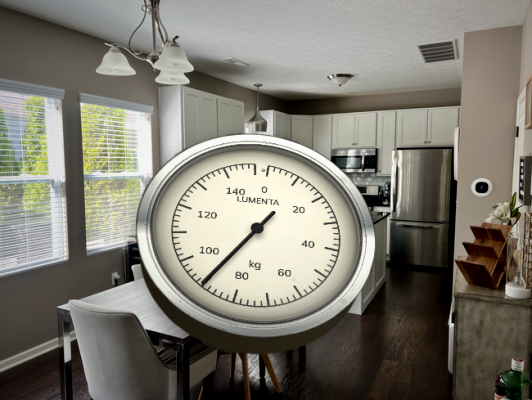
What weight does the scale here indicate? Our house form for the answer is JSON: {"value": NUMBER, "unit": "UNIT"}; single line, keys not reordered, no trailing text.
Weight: {"value": 90, "unit": "kg"}
